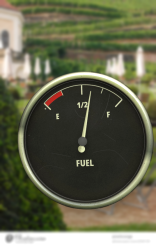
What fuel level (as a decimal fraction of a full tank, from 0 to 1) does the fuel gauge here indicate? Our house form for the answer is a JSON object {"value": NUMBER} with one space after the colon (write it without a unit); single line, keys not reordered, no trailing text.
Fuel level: {"value": 0.625}
